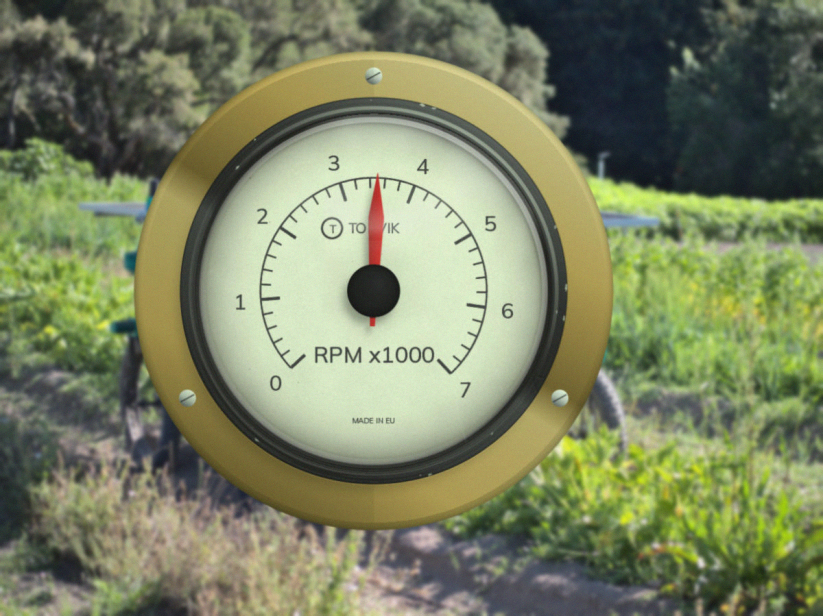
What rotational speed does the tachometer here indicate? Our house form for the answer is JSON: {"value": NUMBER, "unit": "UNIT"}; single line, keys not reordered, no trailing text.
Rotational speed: {"value": 3500, "unit": "rpm"}
